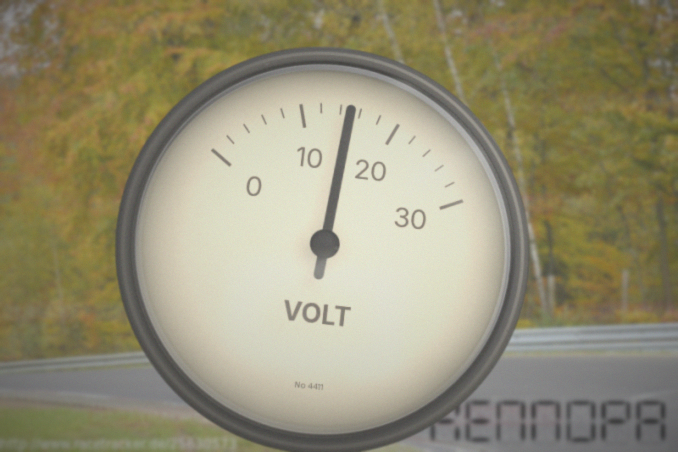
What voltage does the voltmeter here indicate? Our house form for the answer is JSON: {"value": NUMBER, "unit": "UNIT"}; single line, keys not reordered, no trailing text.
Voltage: {"value": 15, "unit": "V"}
